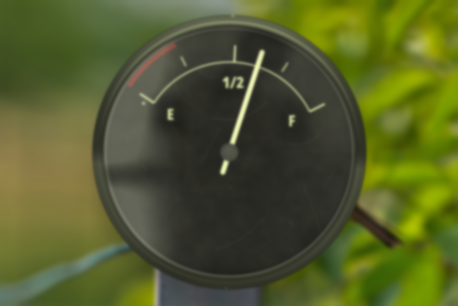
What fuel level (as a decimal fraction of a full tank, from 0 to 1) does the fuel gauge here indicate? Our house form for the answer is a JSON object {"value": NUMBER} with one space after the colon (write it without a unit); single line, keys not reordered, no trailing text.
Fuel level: {"value": 0.625}
